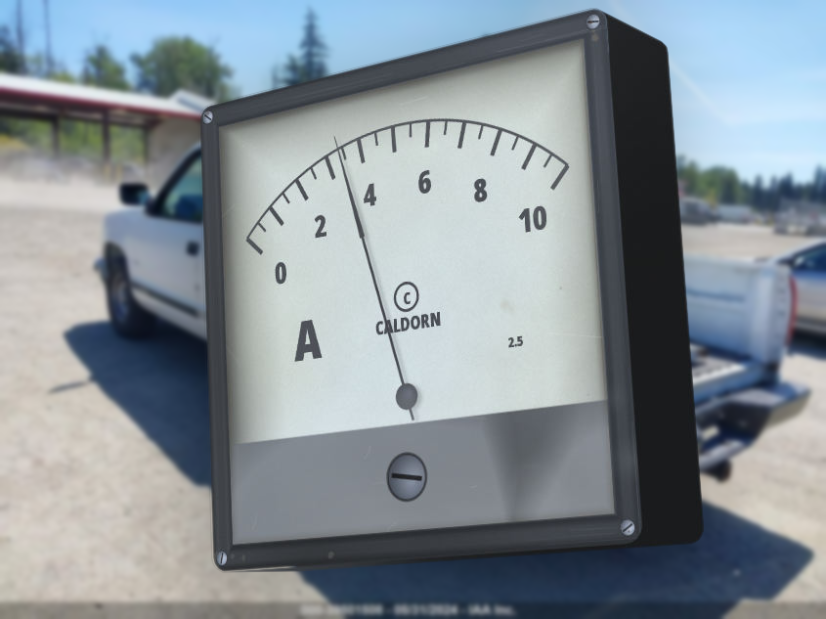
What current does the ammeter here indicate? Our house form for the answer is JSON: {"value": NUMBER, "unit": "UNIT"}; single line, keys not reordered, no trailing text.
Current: {"value": 3.5, "unit": "A"}
